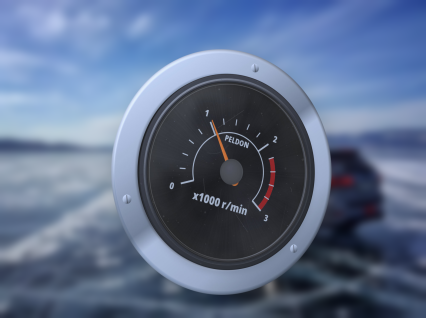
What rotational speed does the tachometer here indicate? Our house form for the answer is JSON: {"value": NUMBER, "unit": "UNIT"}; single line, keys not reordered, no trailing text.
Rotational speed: {"value": 1000, "unit": "rpm"}
